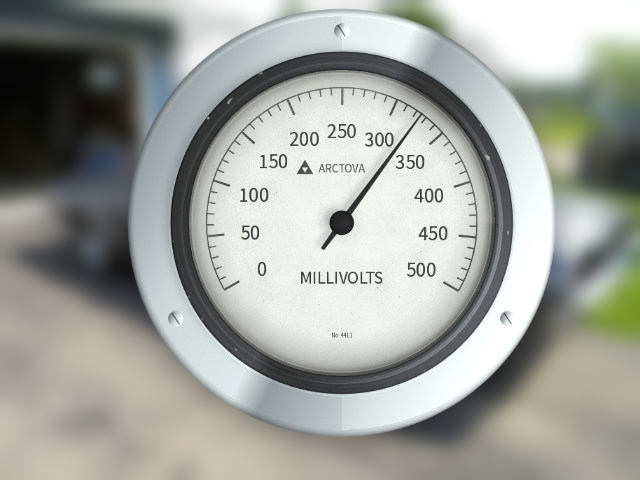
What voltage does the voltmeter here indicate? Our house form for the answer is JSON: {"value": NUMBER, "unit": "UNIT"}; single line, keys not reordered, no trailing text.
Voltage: {"value": 325, "unit": "mV"}
